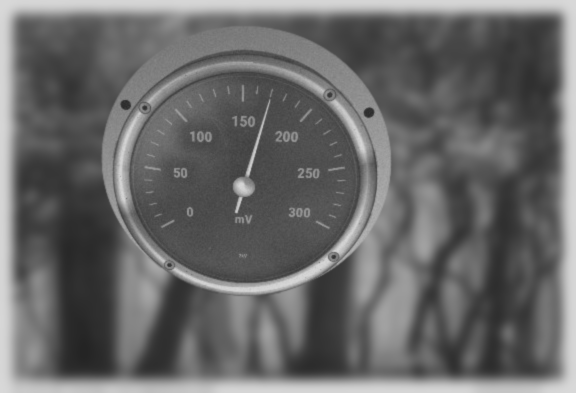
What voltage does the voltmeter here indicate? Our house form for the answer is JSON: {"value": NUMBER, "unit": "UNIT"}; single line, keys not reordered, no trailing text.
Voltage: {"value": 170, "unit": "mV"}
